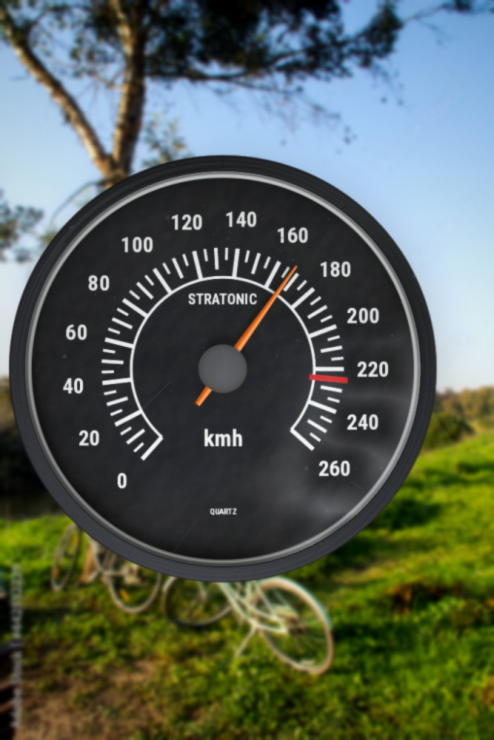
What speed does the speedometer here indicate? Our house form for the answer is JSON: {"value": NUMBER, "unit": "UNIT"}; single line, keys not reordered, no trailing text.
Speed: {"value": 167.5, "unit": "km/h"}
